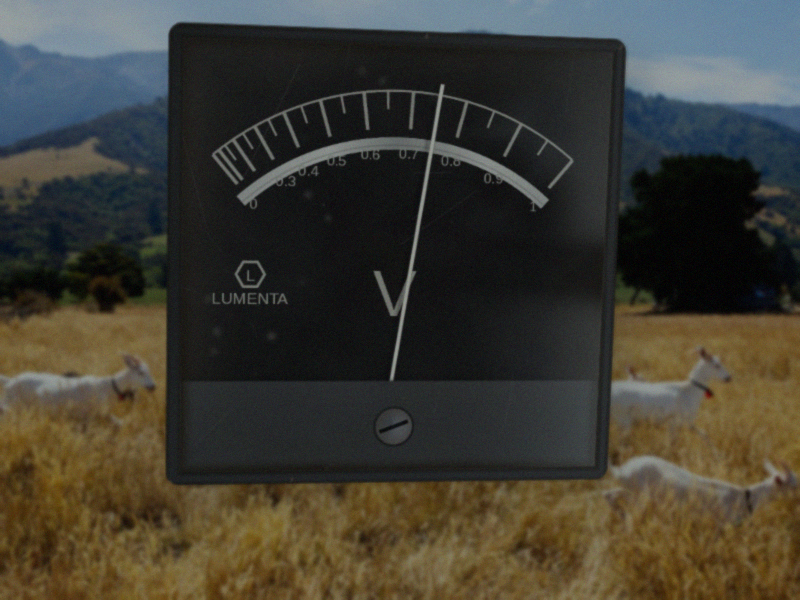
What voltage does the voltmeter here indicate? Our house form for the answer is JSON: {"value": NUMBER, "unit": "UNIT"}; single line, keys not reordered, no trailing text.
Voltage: {"value": 0.75, "unit": "V"}
